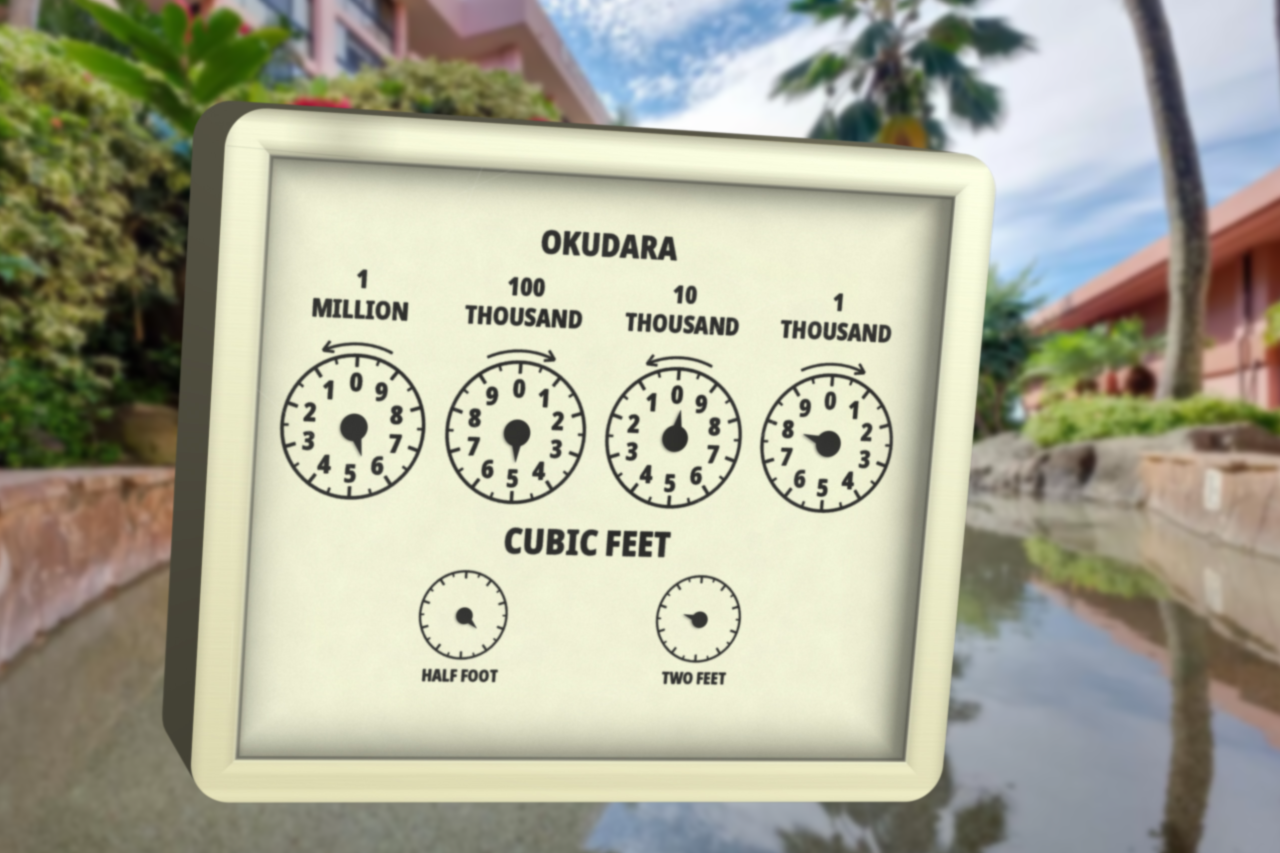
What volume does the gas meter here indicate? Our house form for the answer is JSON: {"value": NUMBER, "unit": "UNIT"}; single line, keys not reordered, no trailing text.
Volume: {"value": 549800, "unit": "ft³"}
